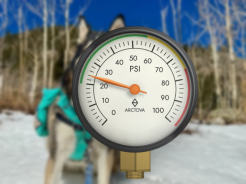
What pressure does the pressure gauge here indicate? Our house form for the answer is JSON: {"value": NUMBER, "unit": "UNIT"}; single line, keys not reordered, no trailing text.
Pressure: {"value": 24, "unit": "psi"}
